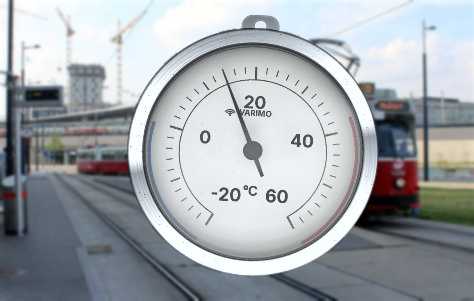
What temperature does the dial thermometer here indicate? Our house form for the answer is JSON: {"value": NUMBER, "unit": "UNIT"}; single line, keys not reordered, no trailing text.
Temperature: {"value": 14, "unit": "°C"}
